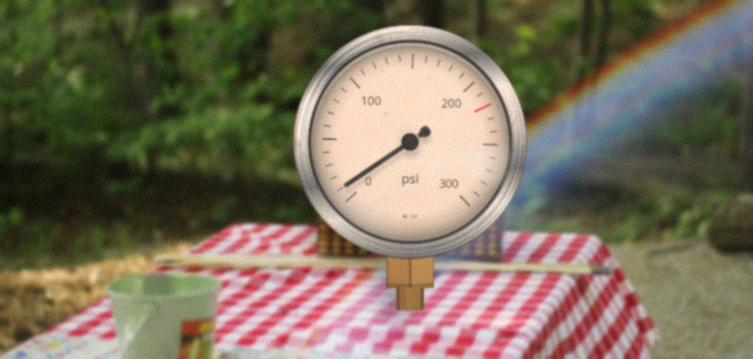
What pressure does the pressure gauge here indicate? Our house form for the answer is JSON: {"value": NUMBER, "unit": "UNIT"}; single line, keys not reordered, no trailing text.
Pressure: {"value": 10, "unit": "psi"}
